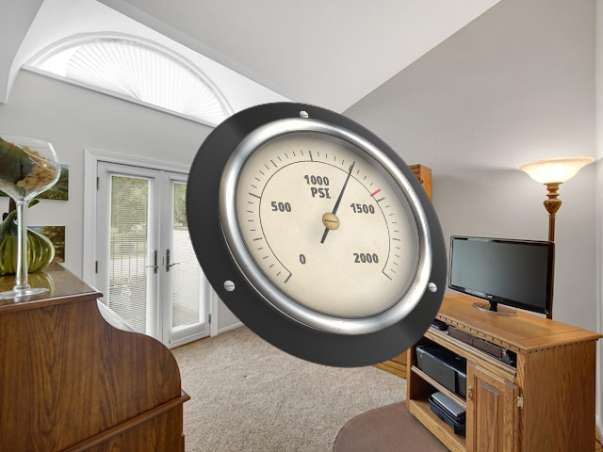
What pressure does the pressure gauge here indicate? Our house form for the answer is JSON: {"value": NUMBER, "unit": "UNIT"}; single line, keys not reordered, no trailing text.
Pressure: {"value": 1250, "unit": "psi"}
